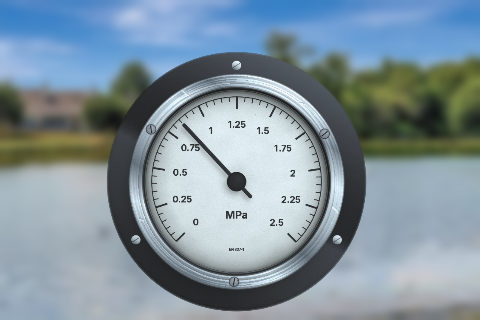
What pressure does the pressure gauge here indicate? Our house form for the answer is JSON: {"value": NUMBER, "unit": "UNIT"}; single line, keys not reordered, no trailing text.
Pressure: {"value": 0.85, "unit": "MPa"}
